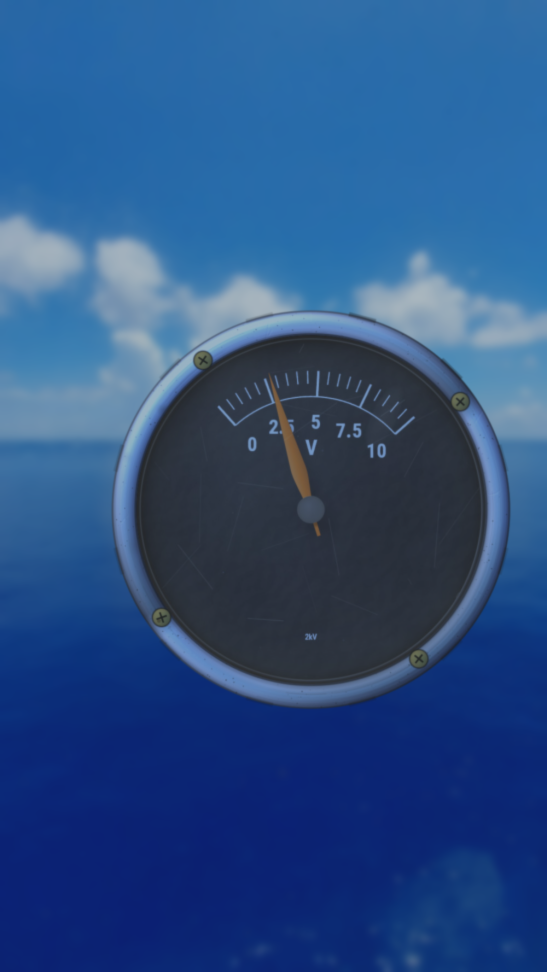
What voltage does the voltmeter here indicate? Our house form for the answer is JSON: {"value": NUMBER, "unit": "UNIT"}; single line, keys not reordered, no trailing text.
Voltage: {"value": 2.75, "unit": "V"}
